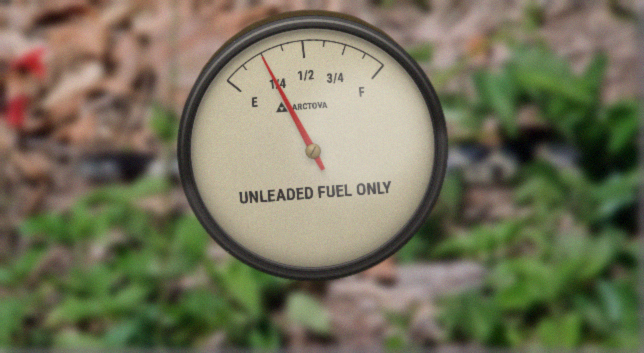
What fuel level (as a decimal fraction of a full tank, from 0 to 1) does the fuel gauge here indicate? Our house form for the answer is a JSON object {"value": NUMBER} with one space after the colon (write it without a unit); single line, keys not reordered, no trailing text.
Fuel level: {"value": 0.25}
